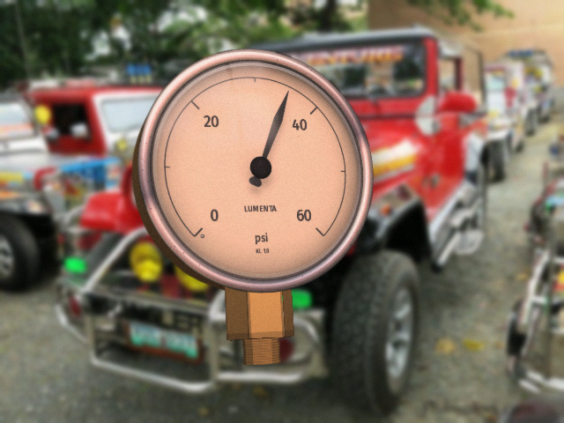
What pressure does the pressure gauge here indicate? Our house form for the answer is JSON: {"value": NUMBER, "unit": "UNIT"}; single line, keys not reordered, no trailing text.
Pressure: {"value": 35, "unit": "psi"}
